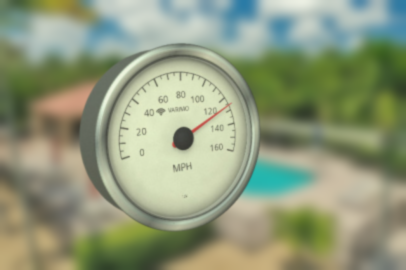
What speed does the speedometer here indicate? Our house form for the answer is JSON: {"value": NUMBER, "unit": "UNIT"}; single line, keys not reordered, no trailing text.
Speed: {"value": 125, "unit": "mph"}
